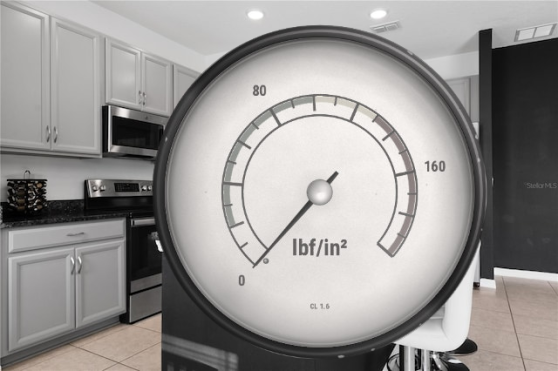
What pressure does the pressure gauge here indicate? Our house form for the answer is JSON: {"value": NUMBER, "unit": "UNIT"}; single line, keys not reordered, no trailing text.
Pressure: {"value": 0, "unit": "psi"}
